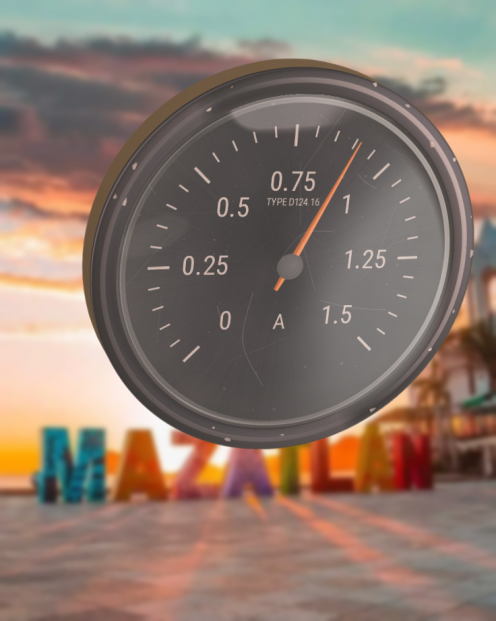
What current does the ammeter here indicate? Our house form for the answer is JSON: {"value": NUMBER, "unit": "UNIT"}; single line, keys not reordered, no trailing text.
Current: {"value": 0.9, "unit": "A"}
